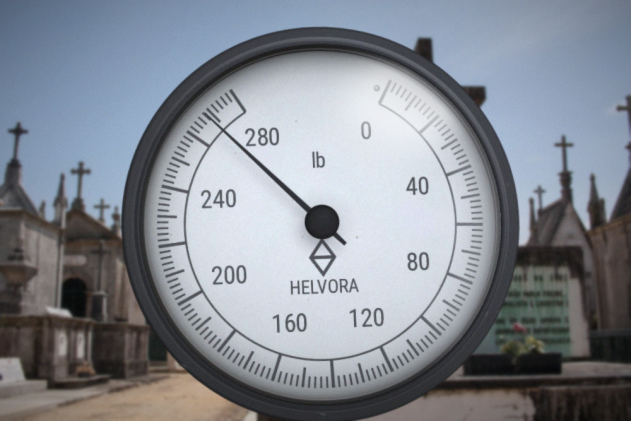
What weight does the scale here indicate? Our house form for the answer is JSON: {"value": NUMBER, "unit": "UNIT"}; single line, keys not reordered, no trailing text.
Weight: {"value": 268, "unit": "lb"}
